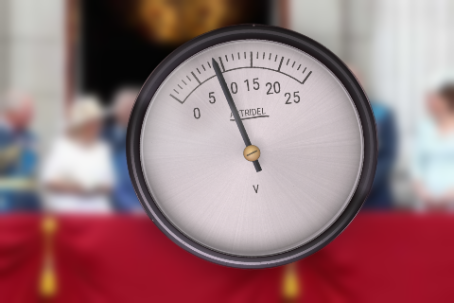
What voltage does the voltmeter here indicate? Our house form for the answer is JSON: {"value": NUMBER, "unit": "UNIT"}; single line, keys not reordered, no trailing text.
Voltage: {"value": 9, "unit": "V"}
